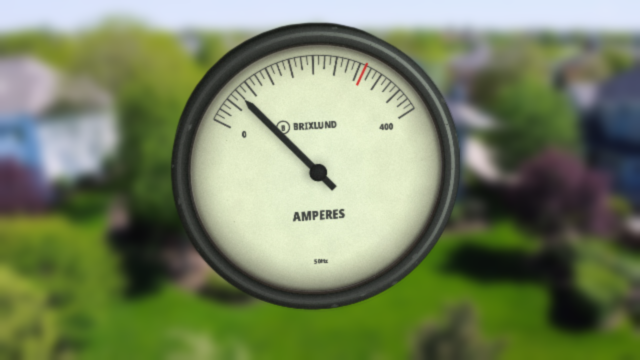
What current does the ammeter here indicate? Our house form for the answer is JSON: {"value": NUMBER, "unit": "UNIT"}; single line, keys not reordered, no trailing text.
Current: {"value": 60, "unit": "A"}
